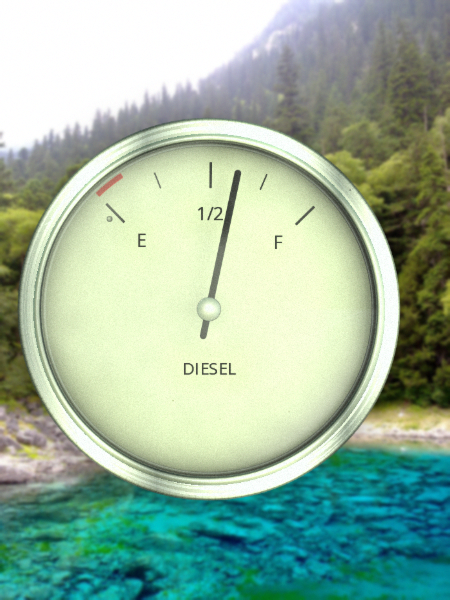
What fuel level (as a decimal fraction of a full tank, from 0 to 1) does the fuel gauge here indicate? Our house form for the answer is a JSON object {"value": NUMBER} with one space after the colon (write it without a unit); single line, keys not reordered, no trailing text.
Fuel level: {"value": 0.625}
